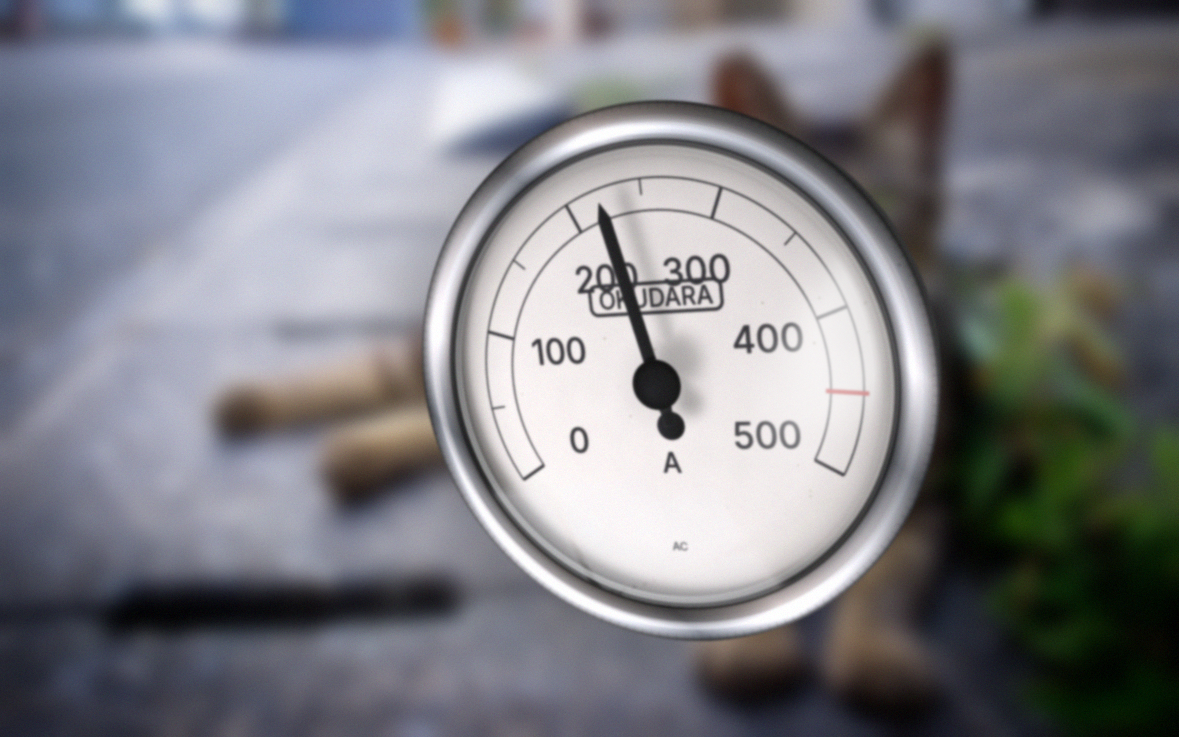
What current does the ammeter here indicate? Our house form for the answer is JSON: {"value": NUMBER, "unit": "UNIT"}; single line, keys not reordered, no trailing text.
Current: {"value": 225, "unit": "A"}
